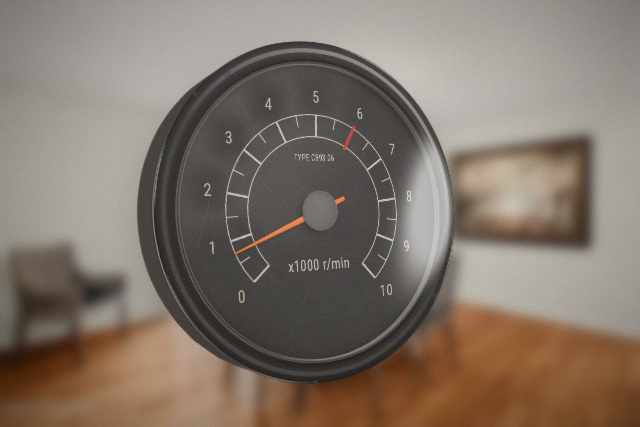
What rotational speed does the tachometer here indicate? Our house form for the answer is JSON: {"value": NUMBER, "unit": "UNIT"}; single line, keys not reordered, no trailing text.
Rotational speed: {"value": 750, "unit": "rpm"}
